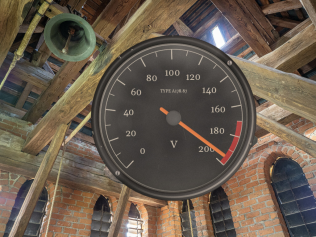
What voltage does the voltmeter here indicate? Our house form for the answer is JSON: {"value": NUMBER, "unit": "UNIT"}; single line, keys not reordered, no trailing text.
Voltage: {"value": 195, "unit": "V"}
